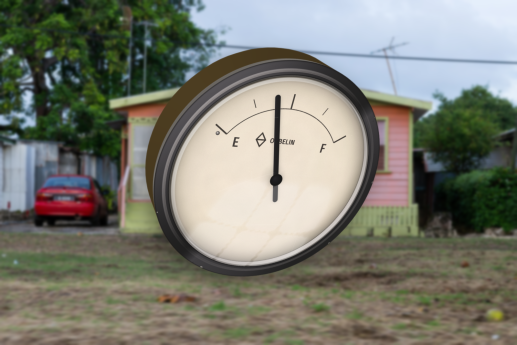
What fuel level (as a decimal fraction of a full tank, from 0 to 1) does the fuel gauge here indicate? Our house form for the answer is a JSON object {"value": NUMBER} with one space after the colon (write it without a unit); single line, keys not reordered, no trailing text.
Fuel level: {"value": 0.375}
